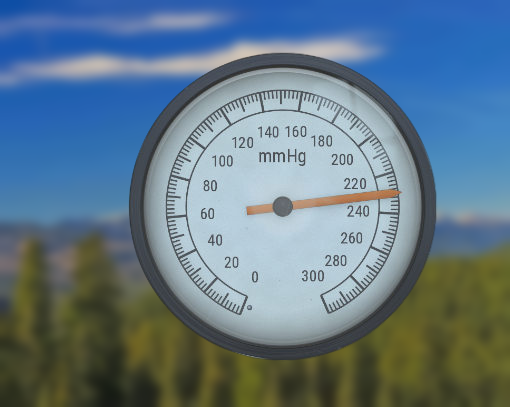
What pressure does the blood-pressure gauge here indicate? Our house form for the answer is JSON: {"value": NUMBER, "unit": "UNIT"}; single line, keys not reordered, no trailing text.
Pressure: {"value": 230, "unit": "mmHg"}
